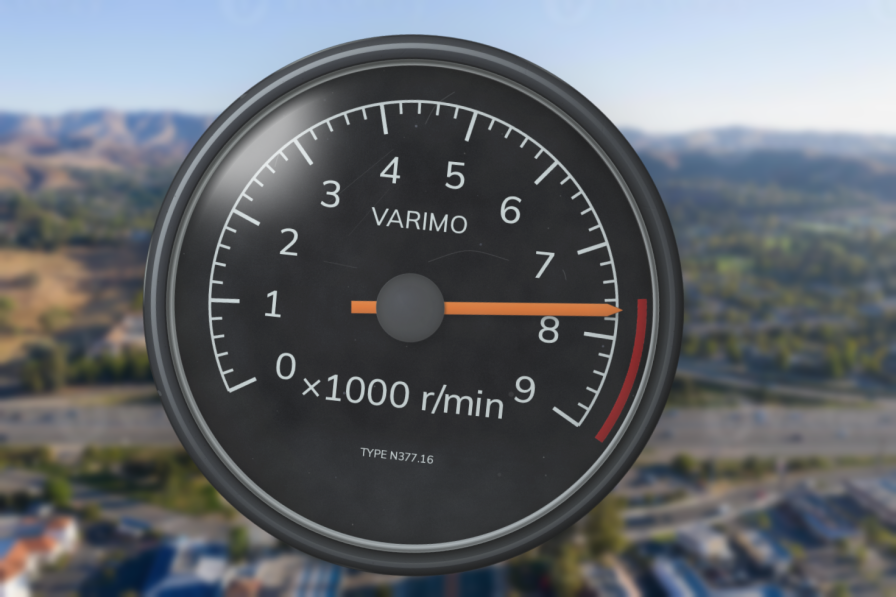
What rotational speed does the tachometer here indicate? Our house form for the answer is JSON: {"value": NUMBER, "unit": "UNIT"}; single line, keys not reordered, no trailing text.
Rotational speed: {"value": 7700, "unit": "rpm"}
